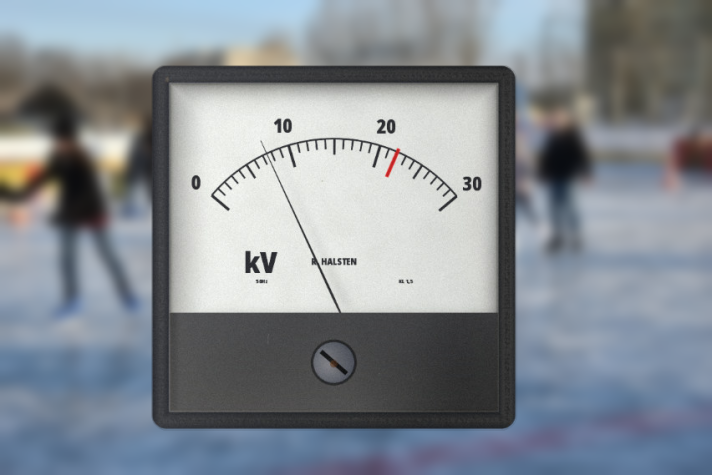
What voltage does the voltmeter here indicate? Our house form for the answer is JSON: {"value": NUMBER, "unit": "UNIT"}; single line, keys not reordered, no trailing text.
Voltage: {"value": 7.5, "unit": "kV"}
